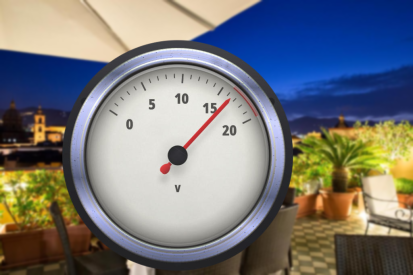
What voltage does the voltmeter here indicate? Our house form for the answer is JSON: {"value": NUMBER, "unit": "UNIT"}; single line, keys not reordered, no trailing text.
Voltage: {"value": 16.5, "unit": "V"}
